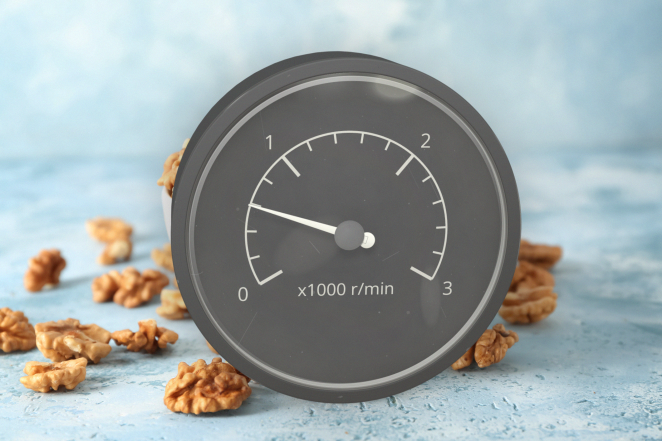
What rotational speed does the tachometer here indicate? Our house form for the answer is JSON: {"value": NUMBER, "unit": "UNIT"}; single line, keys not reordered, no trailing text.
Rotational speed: {"value": 600, "unit": "rpm"}
